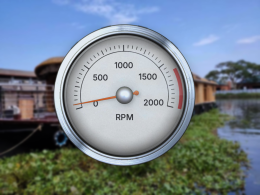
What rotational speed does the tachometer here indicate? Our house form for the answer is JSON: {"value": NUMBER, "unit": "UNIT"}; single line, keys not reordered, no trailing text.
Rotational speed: {"value": 50, "unit": "rpm"}
